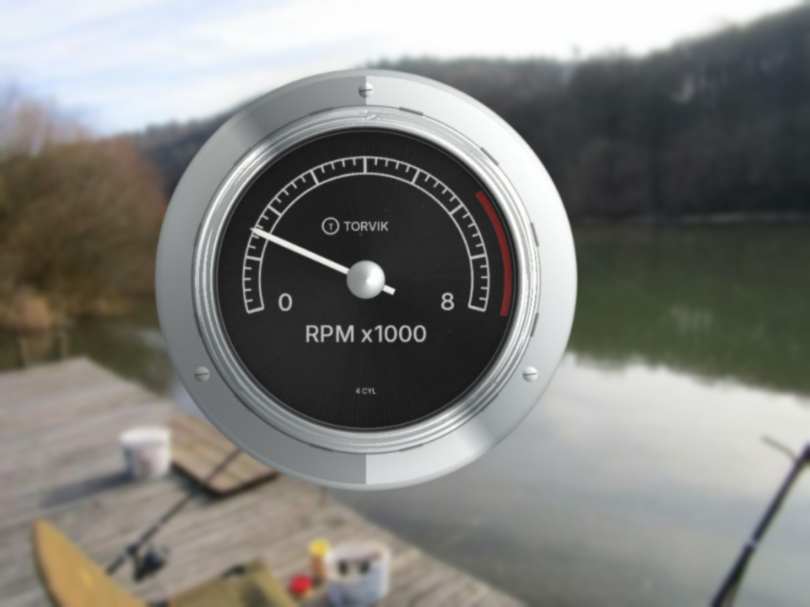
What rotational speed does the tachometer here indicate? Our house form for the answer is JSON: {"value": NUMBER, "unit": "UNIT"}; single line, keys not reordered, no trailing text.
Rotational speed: {"value": 1500, "unit": "rpm"}
